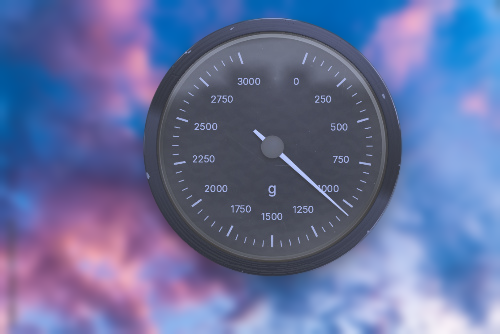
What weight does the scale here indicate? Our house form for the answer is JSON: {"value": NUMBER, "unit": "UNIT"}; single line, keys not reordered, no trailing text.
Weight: {"value": 1050, "unit": "g"}
